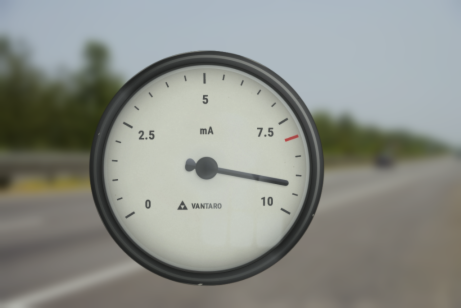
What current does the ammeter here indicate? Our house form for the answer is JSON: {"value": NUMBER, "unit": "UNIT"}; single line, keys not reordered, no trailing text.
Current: {"value": 9.25, "unit": "mA"}
